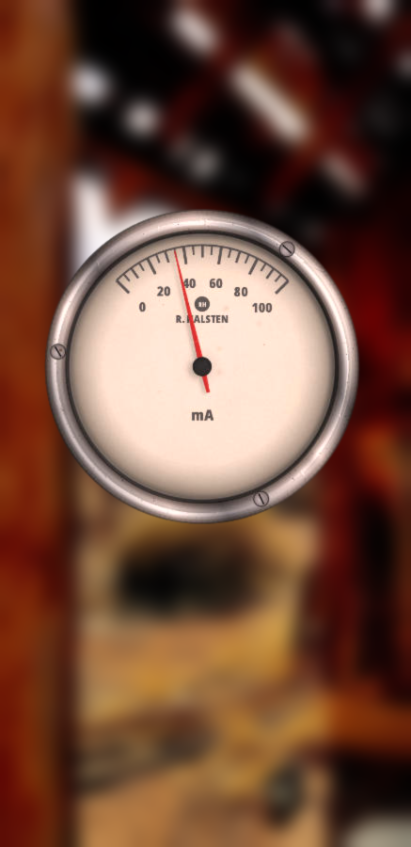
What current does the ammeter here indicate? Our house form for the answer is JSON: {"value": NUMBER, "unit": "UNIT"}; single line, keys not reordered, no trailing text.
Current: {"value": 35, "unit": "mA"}
